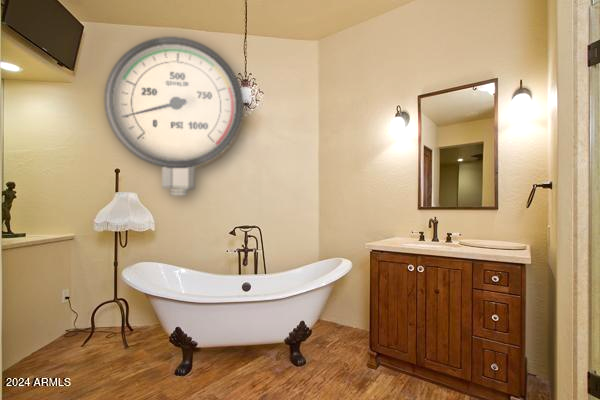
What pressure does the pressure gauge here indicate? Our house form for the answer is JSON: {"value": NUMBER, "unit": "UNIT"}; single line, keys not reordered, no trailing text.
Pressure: {"value": 100, "unit": "psi"}
